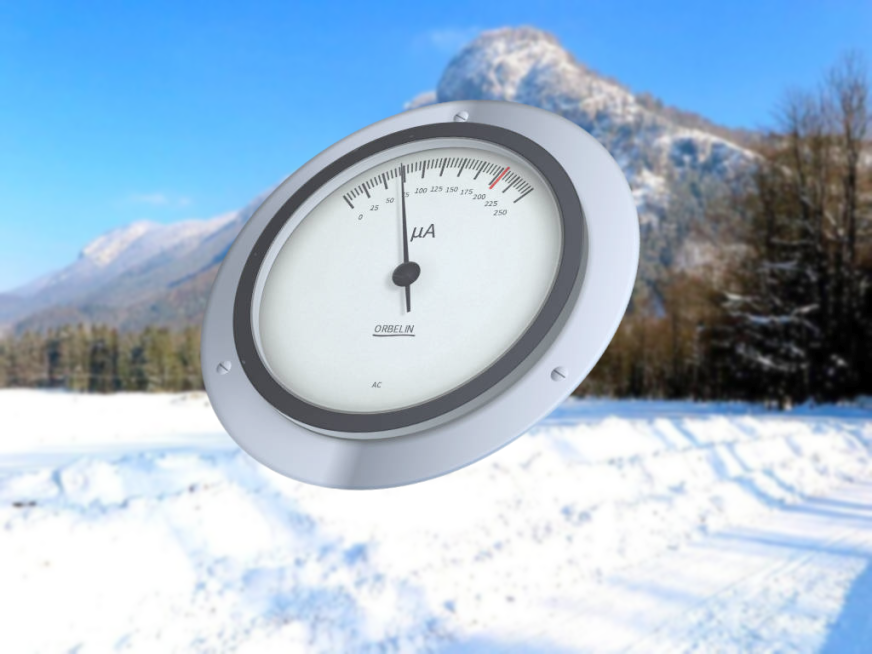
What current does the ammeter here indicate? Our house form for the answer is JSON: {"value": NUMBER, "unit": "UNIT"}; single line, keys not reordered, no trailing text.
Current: {"value": 75, "unit": "µA"}
